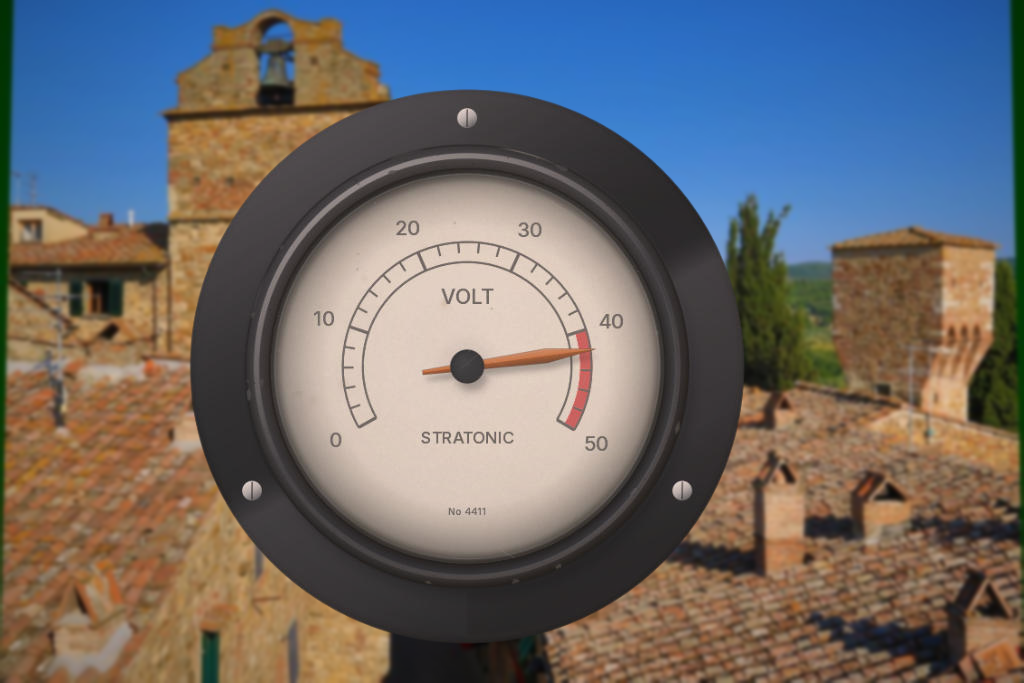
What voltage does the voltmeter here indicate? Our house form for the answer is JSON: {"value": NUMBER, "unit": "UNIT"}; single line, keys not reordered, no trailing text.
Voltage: {"value": 42, "unit": "V"}
